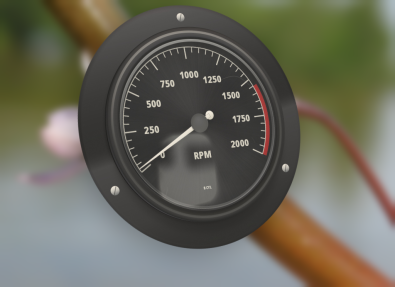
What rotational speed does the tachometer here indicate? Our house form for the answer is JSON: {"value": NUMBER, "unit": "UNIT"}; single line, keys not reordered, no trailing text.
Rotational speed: {"value": 25, "unit": "rpm"}
